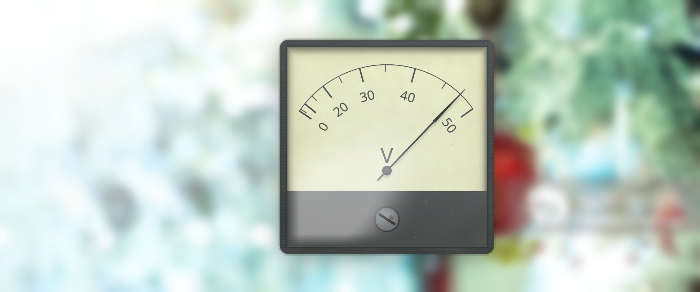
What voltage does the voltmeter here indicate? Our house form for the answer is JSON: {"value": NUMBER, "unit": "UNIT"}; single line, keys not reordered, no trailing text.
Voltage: {"value": 47.5, "unit": "V"}
